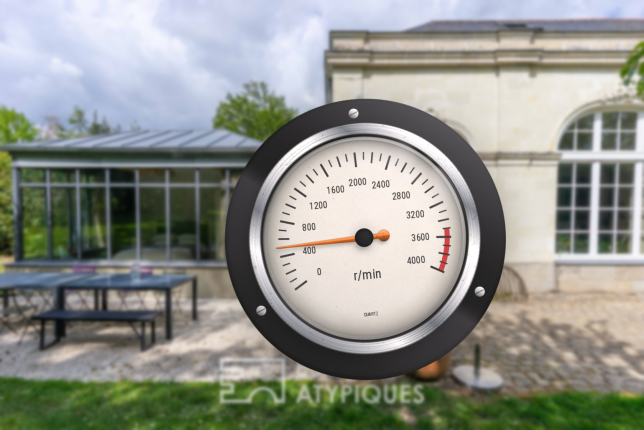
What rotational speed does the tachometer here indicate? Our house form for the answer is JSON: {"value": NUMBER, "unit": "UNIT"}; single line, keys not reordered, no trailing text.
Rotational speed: {"value": 500, "unit": "rpm"}
